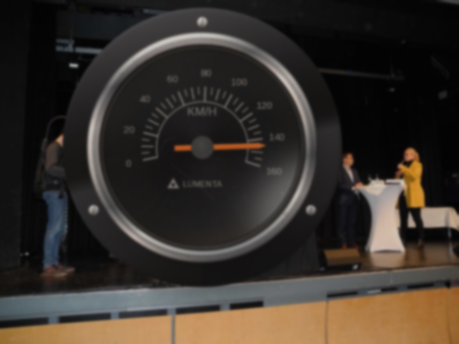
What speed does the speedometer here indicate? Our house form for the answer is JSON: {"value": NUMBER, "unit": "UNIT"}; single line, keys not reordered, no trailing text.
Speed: {"value": 145, "unit": "km/h"}
